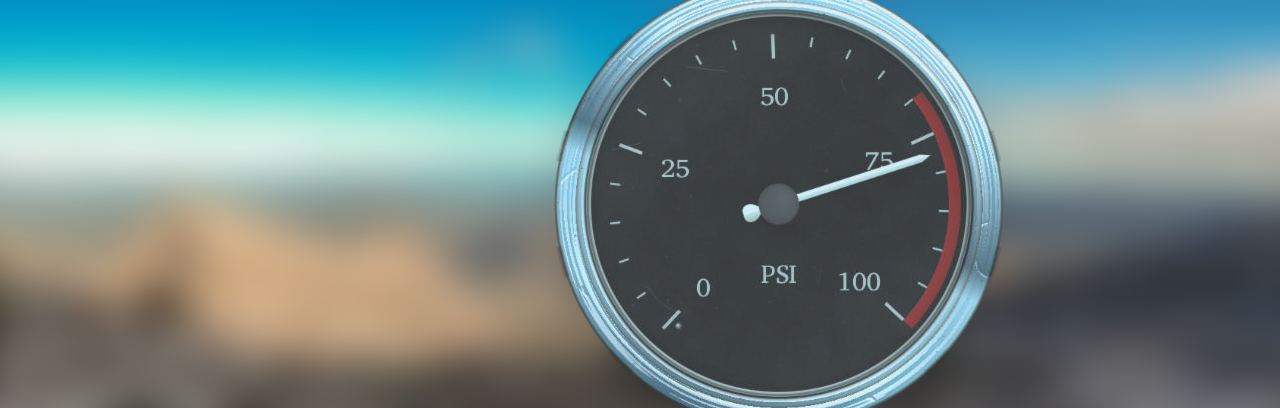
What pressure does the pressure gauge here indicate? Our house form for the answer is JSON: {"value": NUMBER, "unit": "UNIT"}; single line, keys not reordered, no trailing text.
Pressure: {"value": 77.5, "unit": "psi"}
